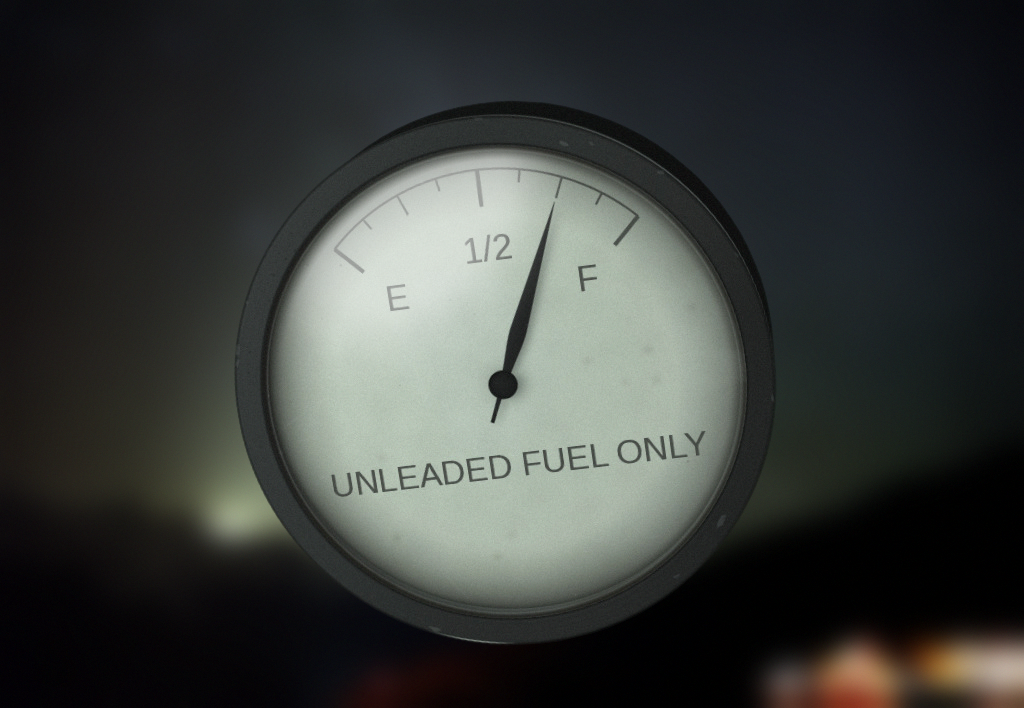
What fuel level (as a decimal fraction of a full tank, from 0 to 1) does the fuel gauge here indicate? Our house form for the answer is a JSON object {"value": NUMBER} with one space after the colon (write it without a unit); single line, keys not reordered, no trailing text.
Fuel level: {"value": 0.75}
